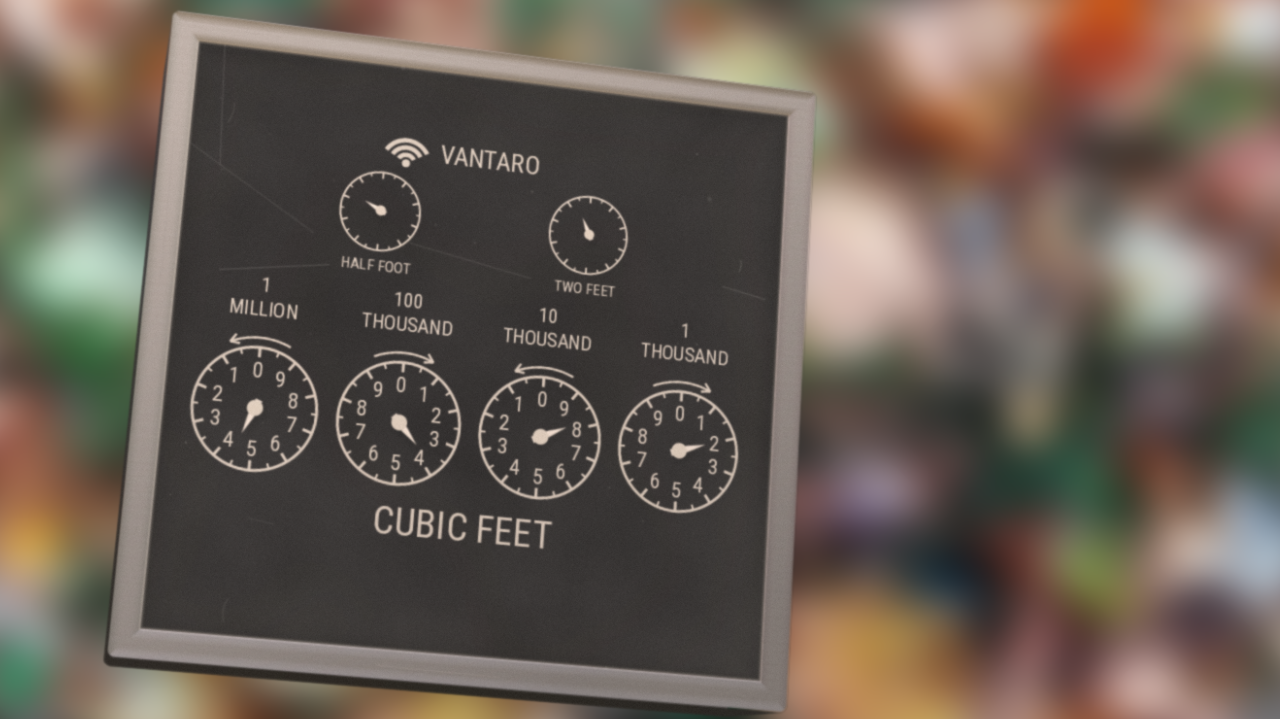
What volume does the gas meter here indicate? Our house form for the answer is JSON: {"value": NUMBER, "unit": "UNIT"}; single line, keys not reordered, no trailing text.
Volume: {"value": 438200, "unit": "ft³"}
